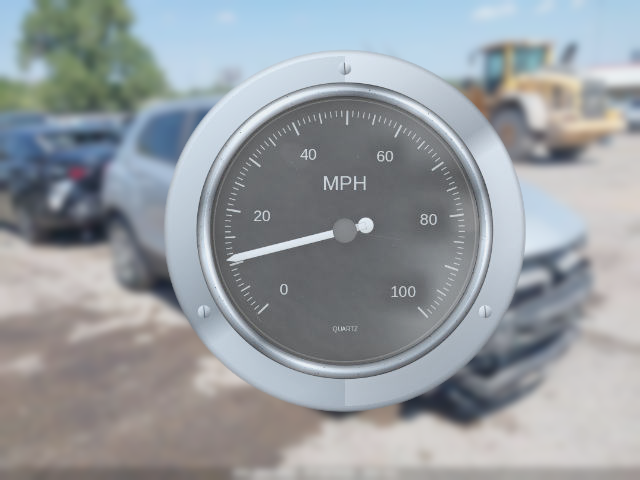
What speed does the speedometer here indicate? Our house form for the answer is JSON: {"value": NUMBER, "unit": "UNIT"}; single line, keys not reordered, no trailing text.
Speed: {"value": 11, "unit": "mph"}
